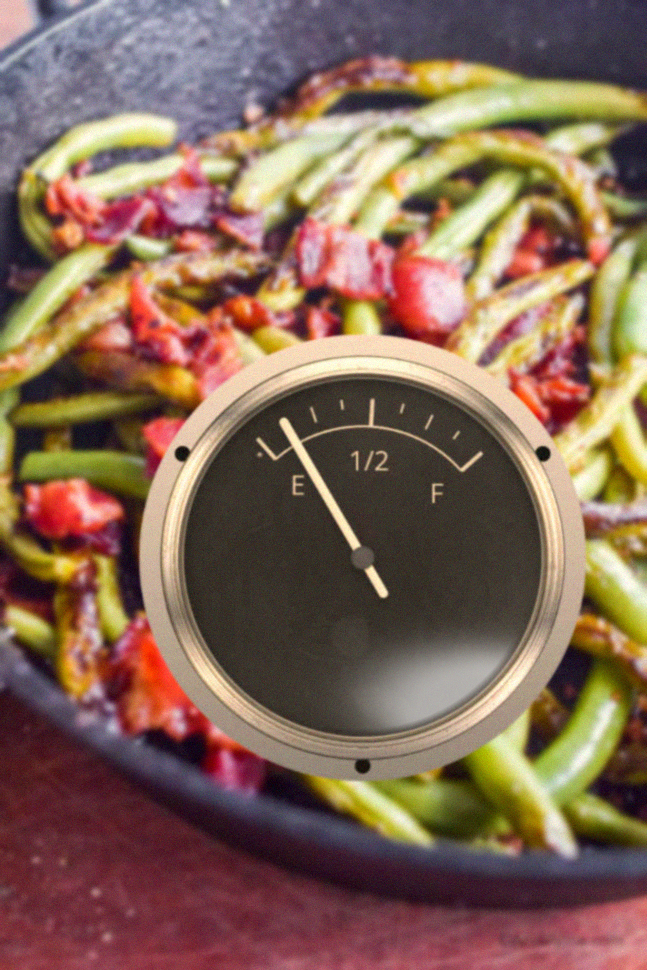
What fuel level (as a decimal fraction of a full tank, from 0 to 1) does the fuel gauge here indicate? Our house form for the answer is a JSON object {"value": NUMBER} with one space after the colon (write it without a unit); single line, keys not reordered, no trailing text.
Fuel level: {"value": 0.125}
